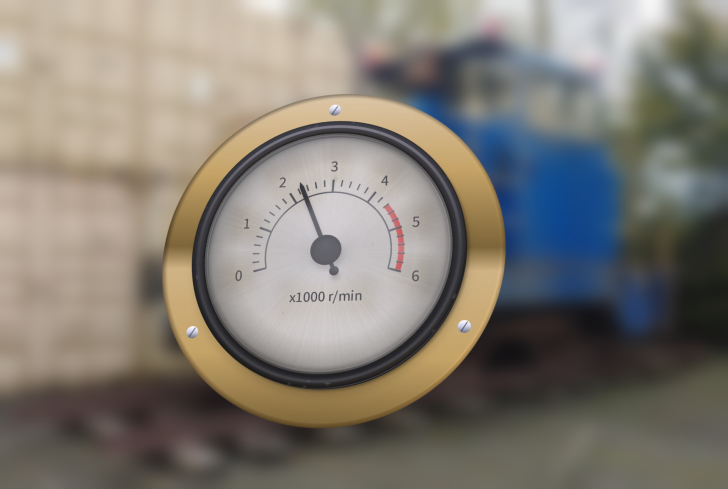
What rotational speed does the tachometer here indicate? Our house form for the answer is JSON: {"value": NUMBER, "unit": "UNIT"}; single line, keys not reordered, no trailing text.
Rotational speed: {"value": 2300, "unit": "rpm"}
